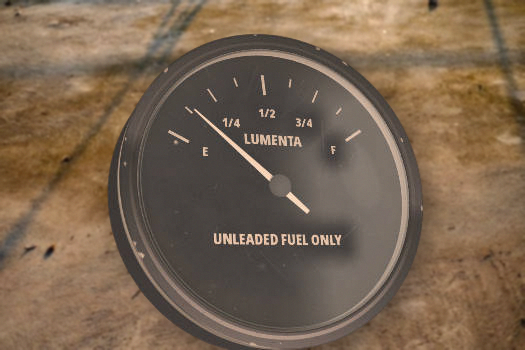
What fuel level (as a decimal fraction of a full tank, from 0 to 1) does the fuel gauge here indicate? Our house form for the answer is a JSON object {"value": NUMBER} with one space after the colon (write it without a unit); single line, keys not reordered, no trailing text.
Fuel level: {"value": 0.125}
